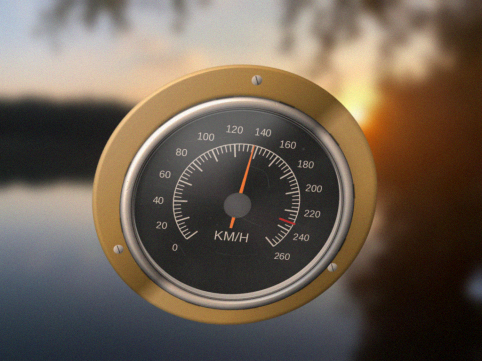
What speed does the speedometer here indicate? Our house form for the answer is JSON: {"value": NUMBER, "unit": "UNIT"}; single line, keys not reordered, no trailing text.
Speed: {"value": 136, "unit": "km/h"}
